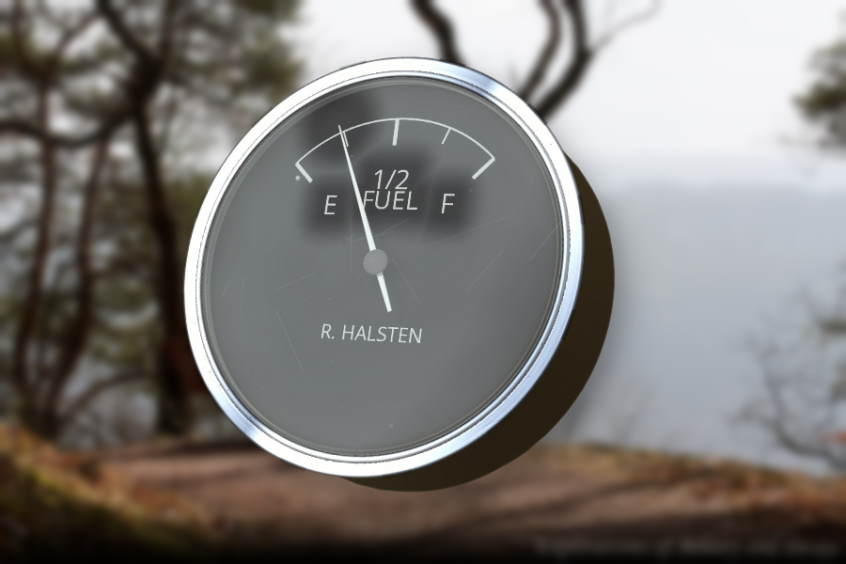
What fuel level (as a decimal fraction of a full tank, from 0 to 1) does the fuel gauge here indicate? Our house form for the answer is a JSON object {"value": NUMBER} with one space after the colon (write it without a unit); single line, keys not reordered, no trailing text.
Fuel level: {"value": 0.25}
